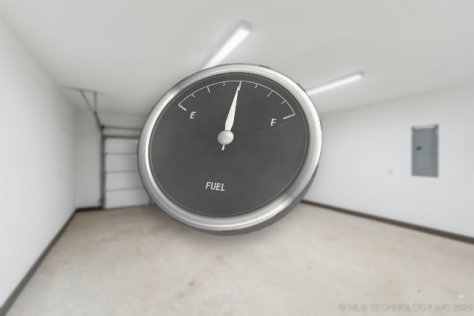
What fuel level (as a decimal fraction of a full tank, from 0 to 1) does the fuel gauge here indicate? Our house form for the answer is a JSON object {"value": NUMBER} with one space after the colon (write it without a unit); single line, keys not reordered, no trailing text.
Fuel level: {"value": 0.5}
